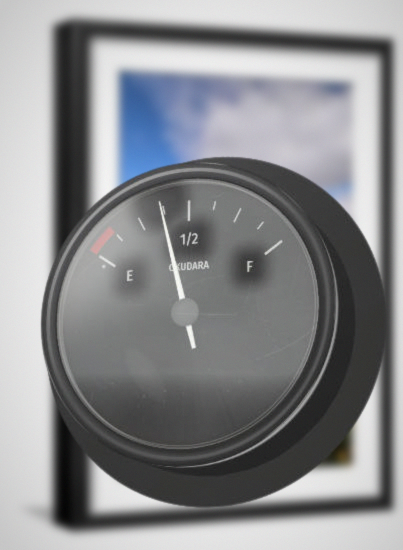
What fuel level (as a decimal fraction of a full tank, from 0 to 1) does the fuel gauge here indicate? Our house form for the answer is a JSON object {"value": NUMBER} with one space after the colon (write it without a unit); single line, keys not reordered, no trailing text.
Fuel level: {"value": 0.375}
